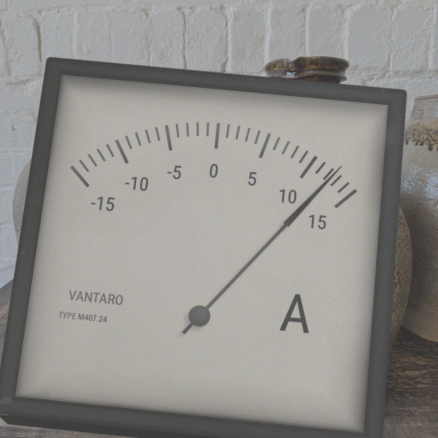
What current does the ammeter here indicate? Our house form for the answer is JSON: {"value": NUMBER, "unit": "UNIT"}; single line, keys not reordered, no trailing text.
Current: {"value": 12.5, "unit": "A"}
